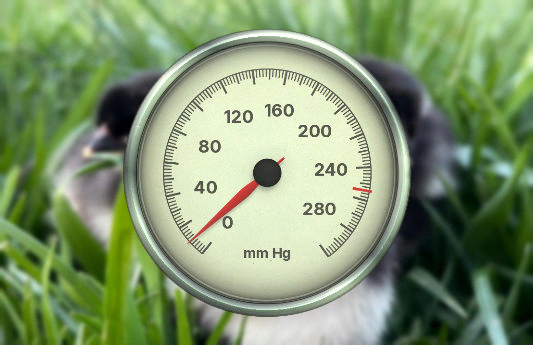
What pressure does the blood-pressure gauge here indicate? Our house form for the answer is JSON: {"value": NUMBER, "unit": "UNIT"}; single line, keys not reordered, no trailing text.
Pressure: {"value": 10, "unit": "mmHg"}
